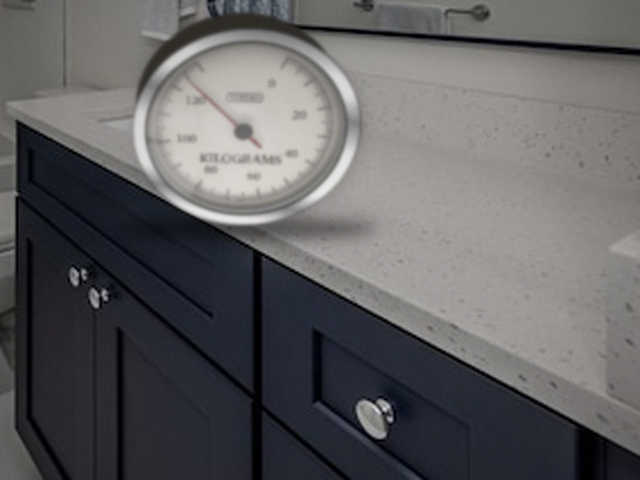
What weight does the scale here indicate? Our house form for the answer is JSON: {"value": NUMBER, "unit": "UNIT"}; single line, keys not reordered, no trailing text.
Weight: {"value": 125, "unit": "kg"}
